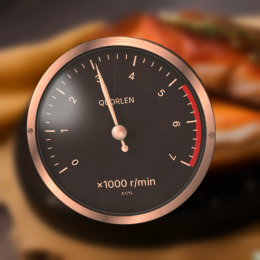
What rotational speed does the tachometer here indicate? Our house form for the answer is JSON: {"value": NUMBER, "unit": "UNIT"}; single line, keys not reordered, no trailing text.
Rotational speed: {"value": 3100, "unit": "rpm"}
